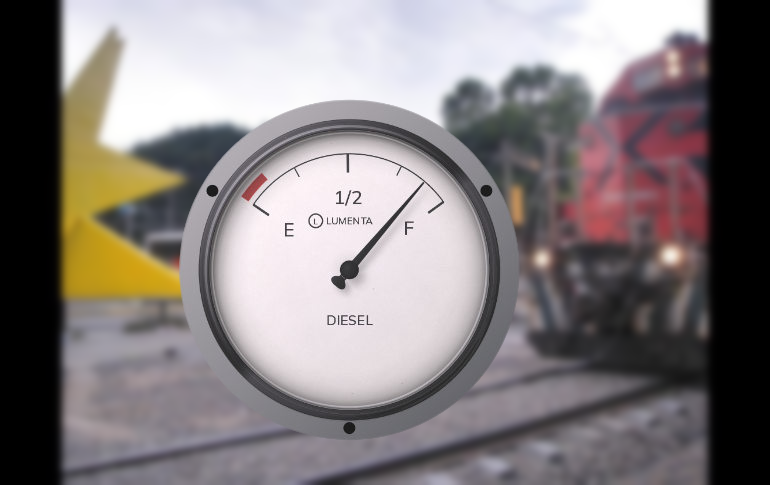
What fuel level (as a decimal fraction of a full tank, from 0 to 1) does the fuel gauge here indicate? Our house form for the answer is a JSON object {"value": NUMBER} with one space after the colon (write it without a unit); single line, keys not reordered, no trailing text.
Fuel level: {"value": 0.875}
